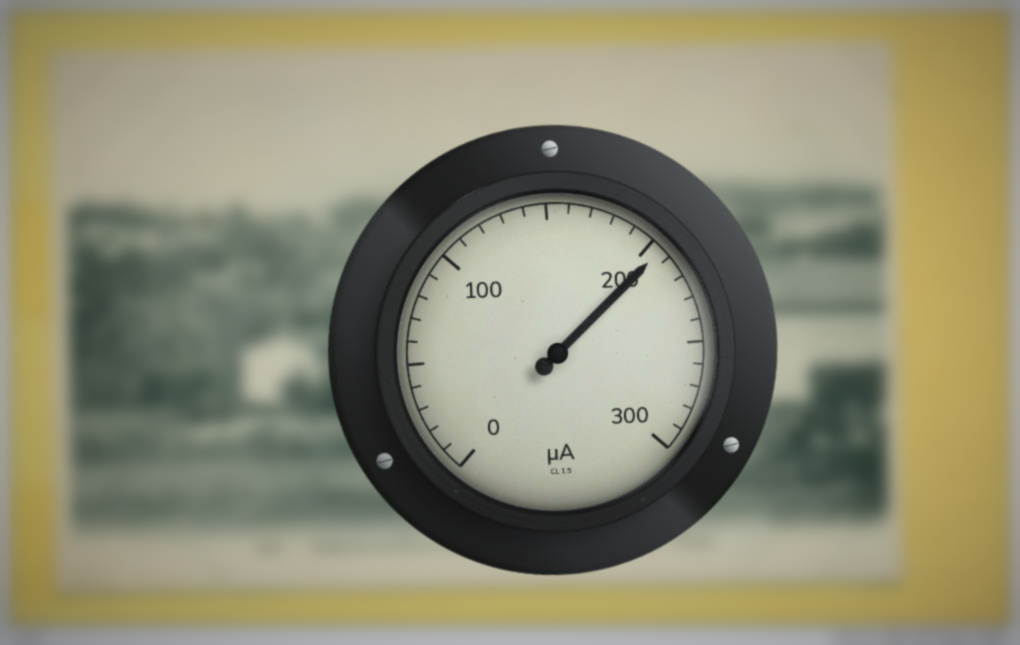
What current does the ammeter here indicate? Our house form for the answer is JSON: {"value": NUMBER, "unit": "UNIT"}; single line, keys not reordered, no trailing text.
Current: {"value": 205, "unit": "µA"}
